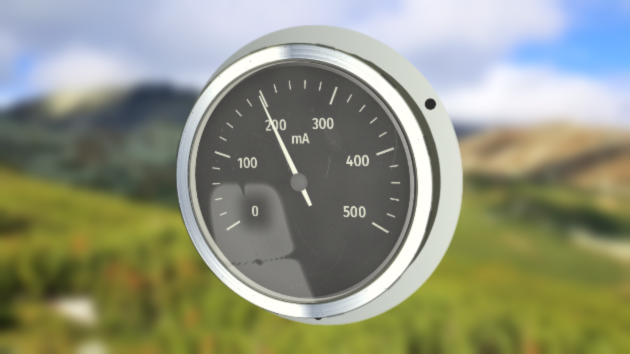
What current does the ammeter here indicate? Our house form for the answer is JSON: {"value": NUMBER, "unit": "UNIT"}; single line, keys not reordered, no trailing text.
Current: {"value": 200, "unit": "mA"}
